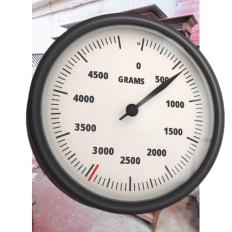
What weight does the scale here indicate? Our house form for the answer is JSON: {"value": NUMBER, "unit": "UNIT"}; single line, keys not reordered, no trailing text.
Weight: {"value": 600, "unit": "g"}
